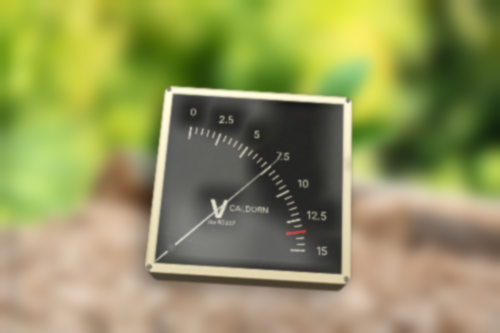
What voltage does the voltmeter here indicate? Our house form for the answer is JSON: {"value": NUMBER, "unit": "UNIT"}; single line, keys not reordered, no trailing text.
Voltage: {"value": 7.5, "unit": "V"}
